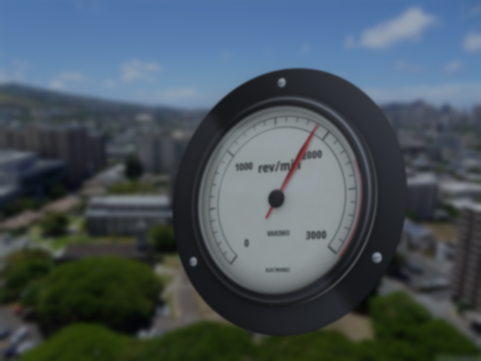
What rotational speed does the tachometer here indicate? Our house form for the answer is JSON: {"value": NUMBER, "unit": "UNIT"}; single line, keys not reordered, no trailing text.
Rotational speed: {"value": 1900, "unit": "rpm"}
